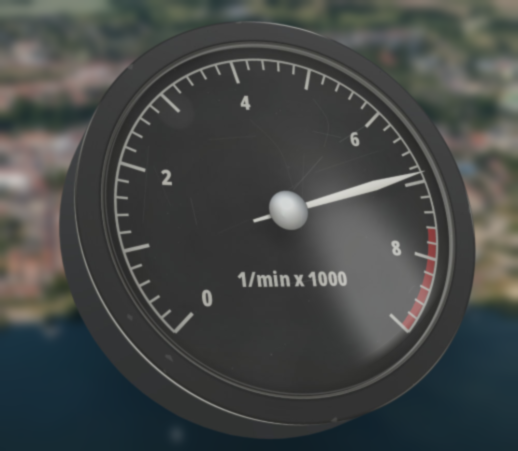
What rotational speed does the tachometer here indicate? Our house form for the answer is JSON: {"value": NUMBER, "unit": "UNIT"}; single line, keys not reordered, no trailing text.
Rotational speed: {"value": 6900, "unit": "rpm"}
